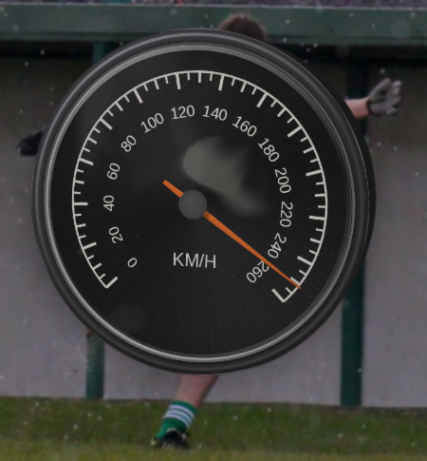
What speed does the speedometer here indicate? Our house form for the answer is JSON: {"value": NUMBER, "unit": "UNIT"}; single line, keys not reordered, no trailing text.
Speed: {"value": 250, "unit": "km/h"}
